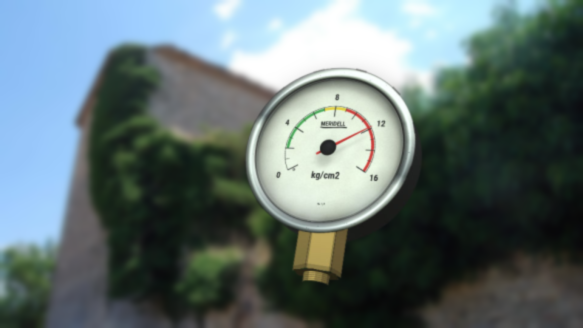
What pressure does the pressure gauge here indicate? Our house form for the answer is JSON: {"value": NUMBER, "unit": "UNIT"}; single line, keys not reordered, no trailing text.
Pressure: {"value": 12, "unit": "kg/cm²"}
